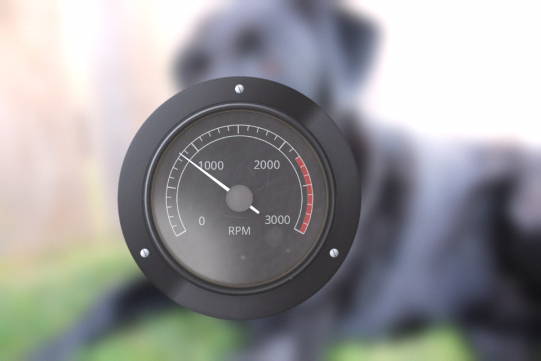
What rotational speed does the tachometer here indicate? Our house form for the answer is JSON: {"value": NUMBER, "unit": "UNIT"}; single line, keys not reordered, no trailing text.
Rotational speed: {"value": 850, "unit": "rpm"}
